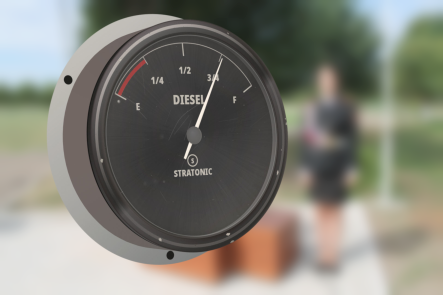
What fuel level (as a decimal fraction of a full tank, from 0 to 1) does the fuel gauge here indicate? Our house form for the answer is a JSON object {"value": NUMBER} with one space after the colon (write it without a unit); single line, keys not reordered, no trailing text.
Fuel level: {"value": 0.75}
